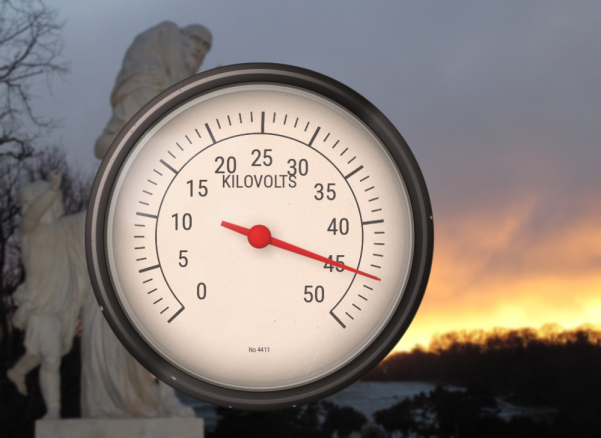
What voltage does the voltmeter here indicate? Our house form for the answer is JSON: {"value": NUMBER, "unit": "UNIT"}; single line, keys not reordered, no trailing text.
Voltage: {"value": 45, "unit": "kV"}
